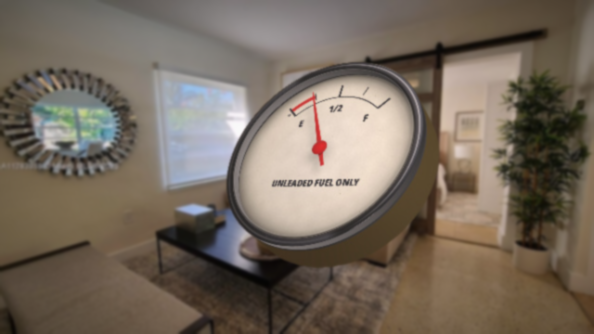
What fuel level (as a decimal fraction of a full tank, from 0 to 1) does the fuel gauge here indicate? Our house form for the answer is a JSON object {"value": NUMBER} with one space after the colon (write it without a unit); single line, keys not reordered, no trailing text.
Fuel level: {"value": 0.25}
